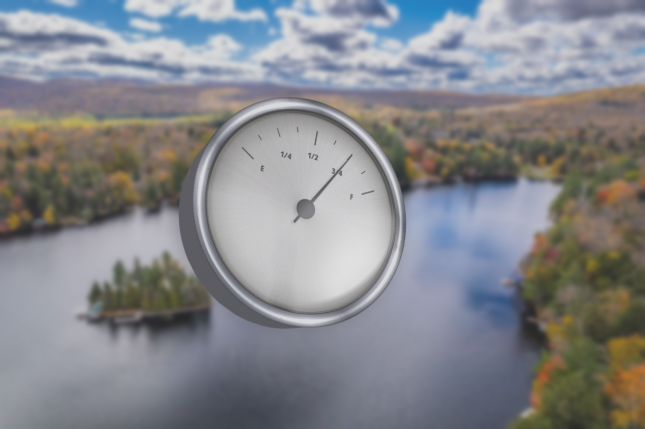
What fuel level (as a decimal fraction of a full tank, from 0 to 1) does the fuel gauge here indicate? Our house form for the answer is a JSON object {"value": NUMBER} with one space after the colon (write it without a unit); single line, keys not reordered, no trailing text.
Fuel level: {"value": 0.75}
